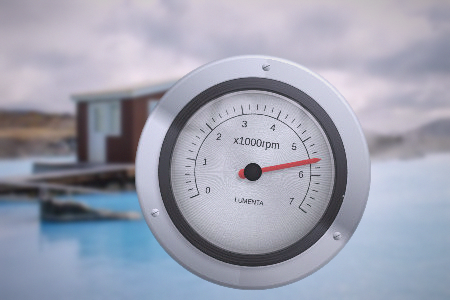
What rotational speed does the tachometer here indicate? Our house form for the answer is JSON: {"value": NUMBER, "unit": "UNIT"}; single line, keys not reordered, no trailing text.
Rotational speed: {"value": 5600, "unit": "rpm"}
